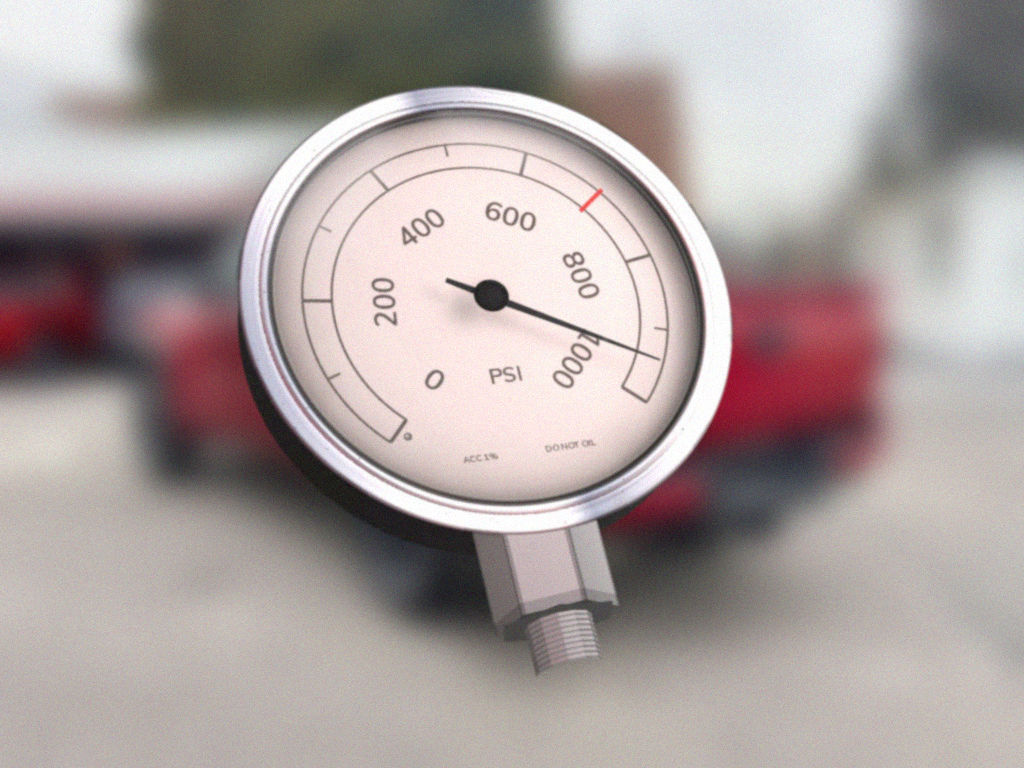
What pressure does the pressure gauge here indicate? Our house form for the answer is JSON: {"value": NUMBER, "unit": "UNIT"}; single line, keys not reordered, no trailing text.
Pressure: {"value": 950, "unit": "psi"}
